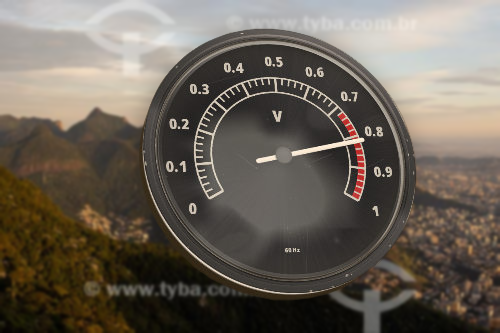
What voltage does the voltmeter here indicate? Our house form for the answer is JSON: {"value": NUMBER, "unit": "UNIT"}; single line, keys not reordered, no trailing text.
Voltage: {"value": 0.82, "unit": "V"}
